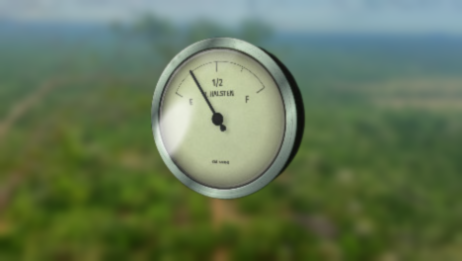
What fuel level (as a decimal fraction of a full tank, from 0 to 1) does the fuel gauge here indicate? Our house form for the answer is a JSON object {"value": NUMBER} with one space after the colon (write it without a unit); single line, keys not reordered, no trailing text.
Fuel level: {"value": 0.25}
